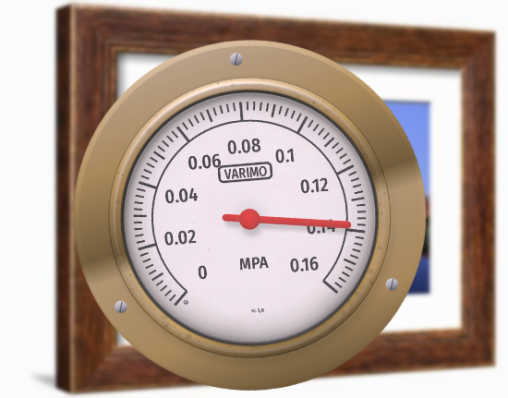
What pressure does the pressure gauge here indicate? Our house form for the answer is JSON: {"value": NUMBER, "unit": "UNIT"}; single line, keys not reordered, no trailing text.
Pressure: {"value": 0.138, "unit": "MPa"}
